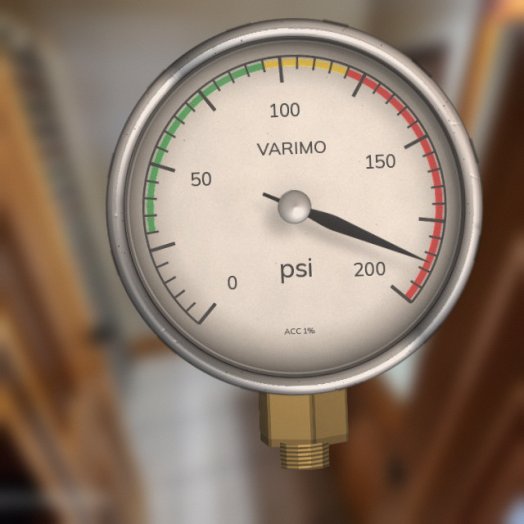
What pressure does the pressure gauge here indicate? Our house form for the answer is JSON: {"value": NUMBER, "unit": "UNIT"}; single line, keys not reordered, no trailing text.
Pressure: {"value": 187.5, "unit": "psi"}
